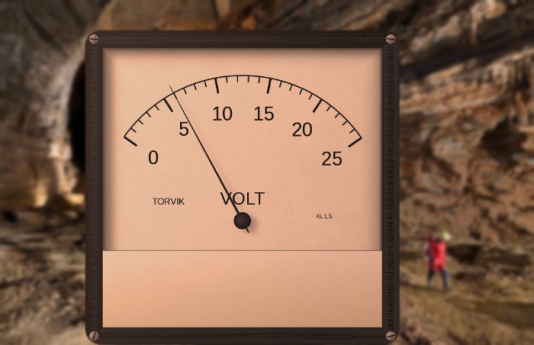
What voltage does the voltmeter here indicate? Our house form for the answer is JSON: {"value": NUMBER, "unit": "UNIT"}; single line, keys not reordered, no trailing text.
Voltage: {"value": 6, "unit": "V"}
